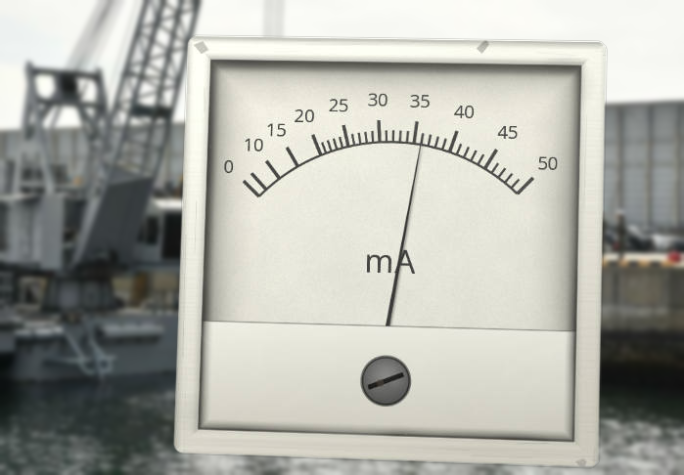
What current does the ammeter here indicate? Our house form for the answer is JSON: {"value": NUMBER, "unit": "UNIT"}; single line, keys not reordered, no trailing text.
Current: {"value": 36, "unit": "mA"}
